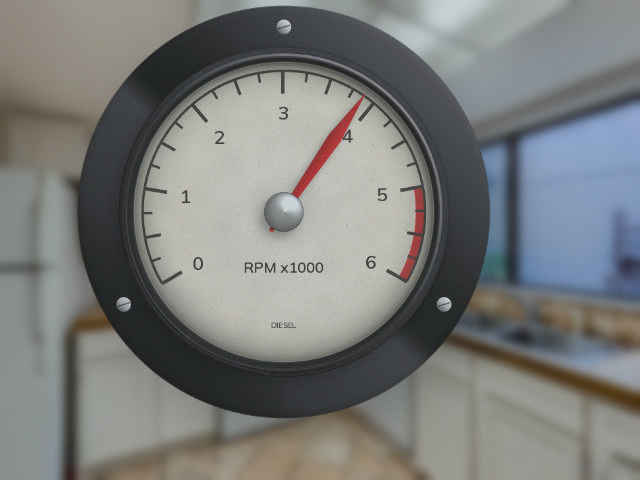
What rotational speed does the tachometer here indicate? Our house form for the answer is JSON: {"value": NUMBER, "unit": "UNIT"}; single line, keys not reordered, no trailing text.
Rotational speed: {"value": 3875, "unit": "rpm"}
